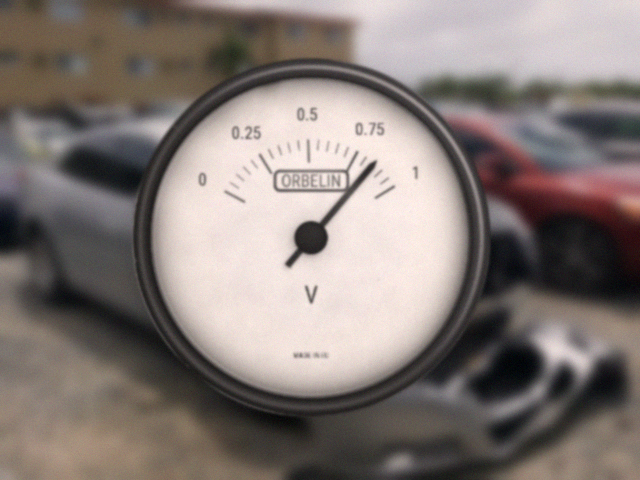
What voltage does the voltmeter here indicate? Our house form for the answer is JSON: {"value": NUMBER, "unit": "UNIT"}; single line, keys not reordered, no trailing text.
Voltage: {"value": 0.85, "unit": "V"}
